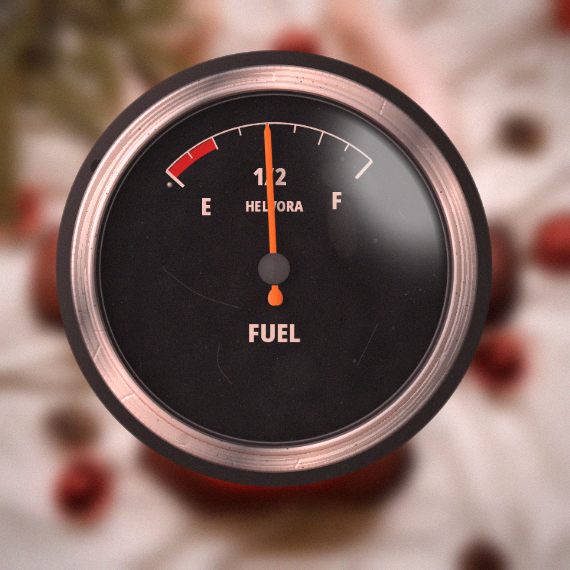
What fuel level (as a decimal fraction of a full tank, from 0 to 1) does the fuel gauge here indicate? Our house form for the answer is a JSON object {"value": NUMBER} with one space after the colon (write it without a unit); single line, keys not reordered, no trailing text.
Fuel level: {"value": 0.5}
